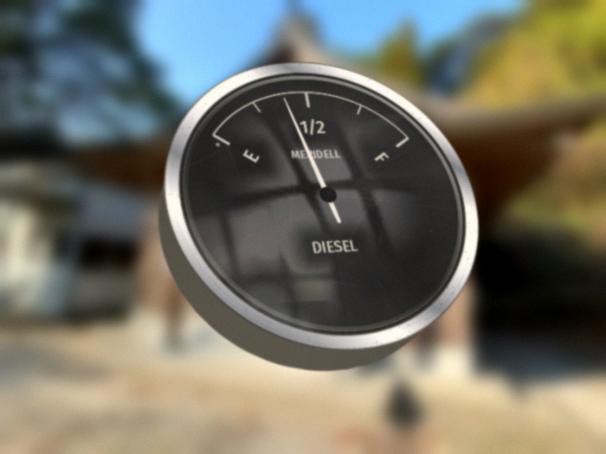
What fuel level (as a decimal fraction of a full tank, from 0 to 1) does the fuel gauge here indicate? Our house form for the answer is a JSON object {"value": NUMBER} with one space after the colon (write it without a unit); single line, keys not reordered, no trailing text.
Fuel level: {"value": 0.375}
